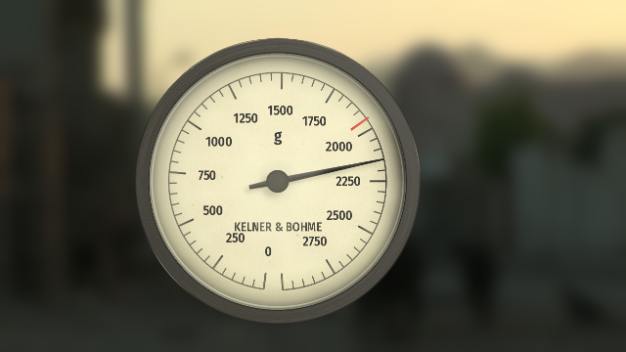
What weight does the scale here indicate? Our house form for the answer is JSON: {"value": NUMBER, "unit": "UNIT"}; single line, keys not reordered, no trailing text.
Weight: {"value": 2150, "unit": "g"}
